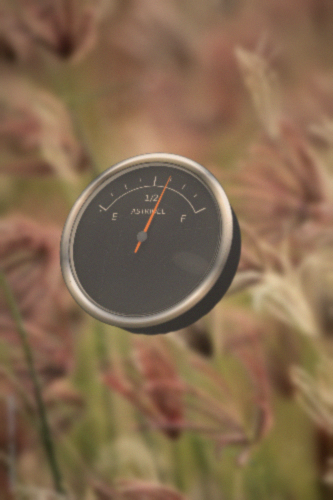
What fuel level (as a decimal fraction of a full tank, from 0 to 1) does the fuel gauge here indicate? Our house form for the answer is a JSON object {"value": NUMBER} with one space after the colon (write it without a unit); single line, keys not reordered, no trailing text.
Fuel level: {"value": 0.625}
